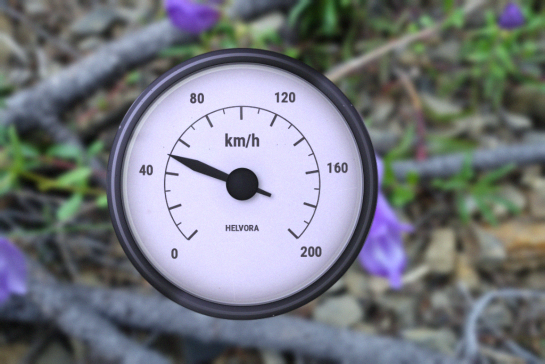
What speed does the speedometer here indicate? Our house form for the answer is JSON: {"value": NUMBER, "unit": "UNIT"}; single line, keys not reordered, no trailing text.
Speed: {"value": 50, "unit": "km/h"}
